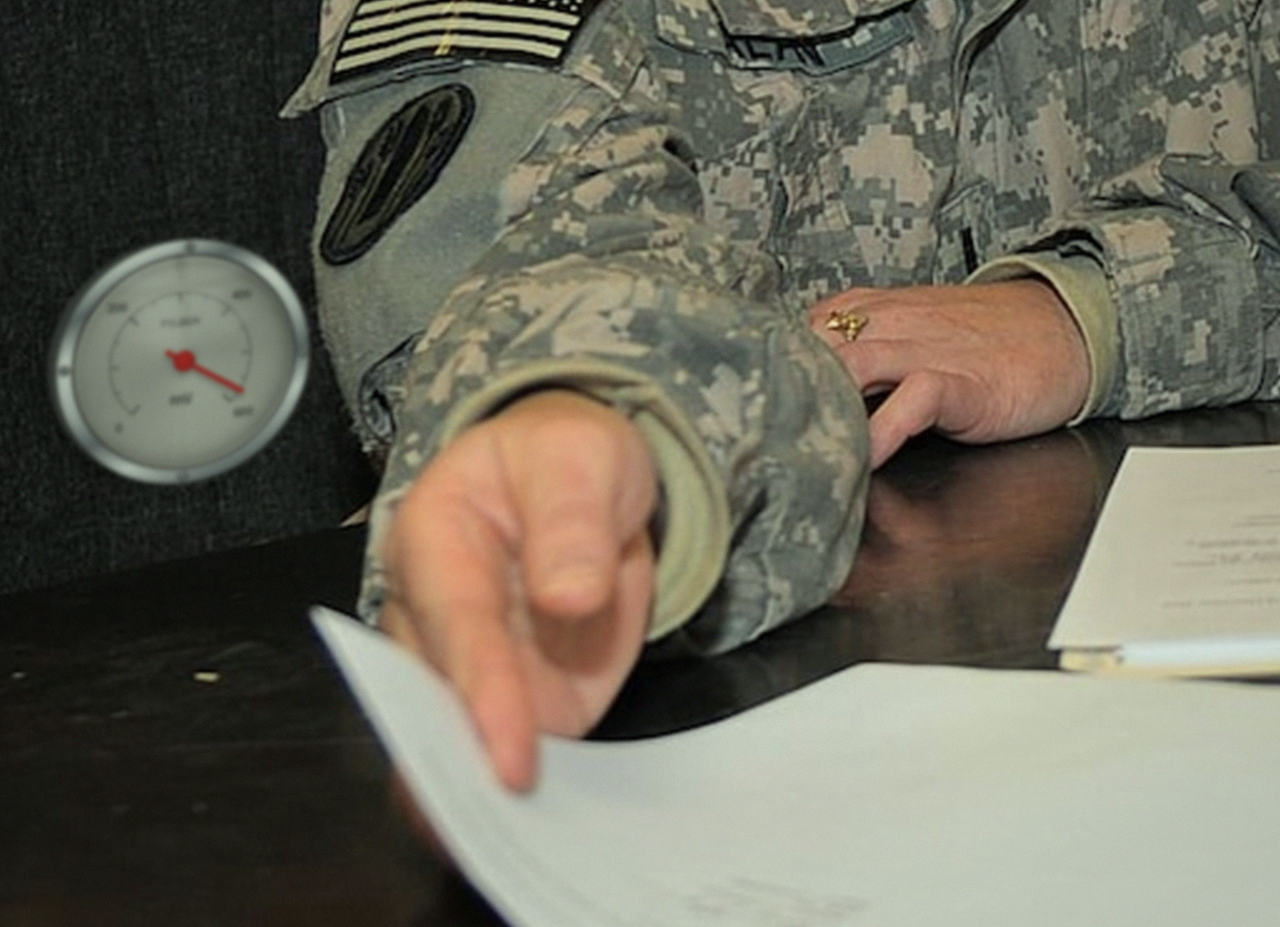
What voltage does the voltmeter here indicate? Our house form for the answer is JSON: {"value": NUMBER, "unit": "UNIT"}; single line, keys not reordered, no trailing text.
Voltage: {"value": 575, "unit": "mV"}
